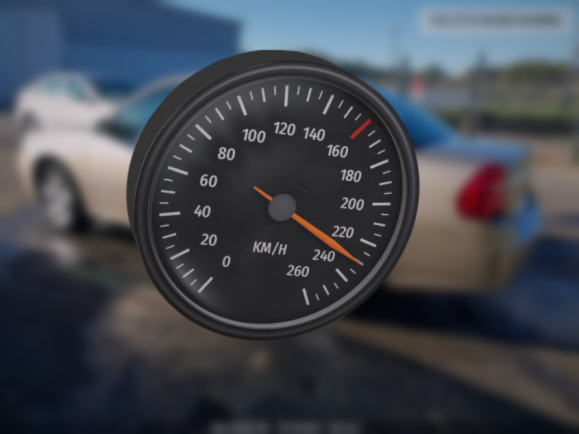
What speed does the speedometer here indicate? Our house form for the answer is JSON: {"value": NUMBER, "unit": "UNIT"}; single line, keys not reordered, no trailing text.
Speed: {"value": 230, "unit": "km/h"}
